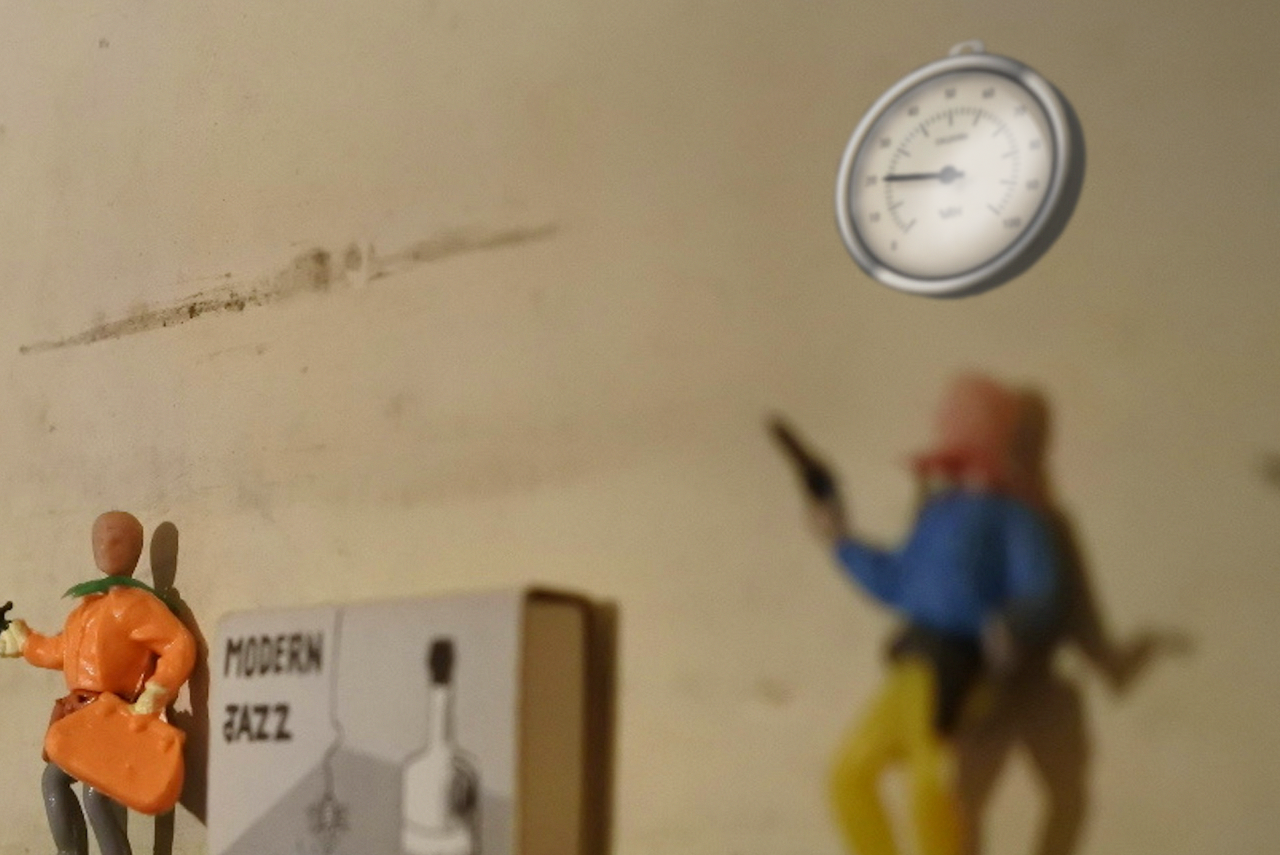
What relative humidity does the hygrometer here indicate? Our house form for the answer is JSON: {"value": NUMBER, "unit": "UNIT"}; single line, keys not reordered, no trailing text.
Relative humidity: {"value": 20, "unit": "%"}
